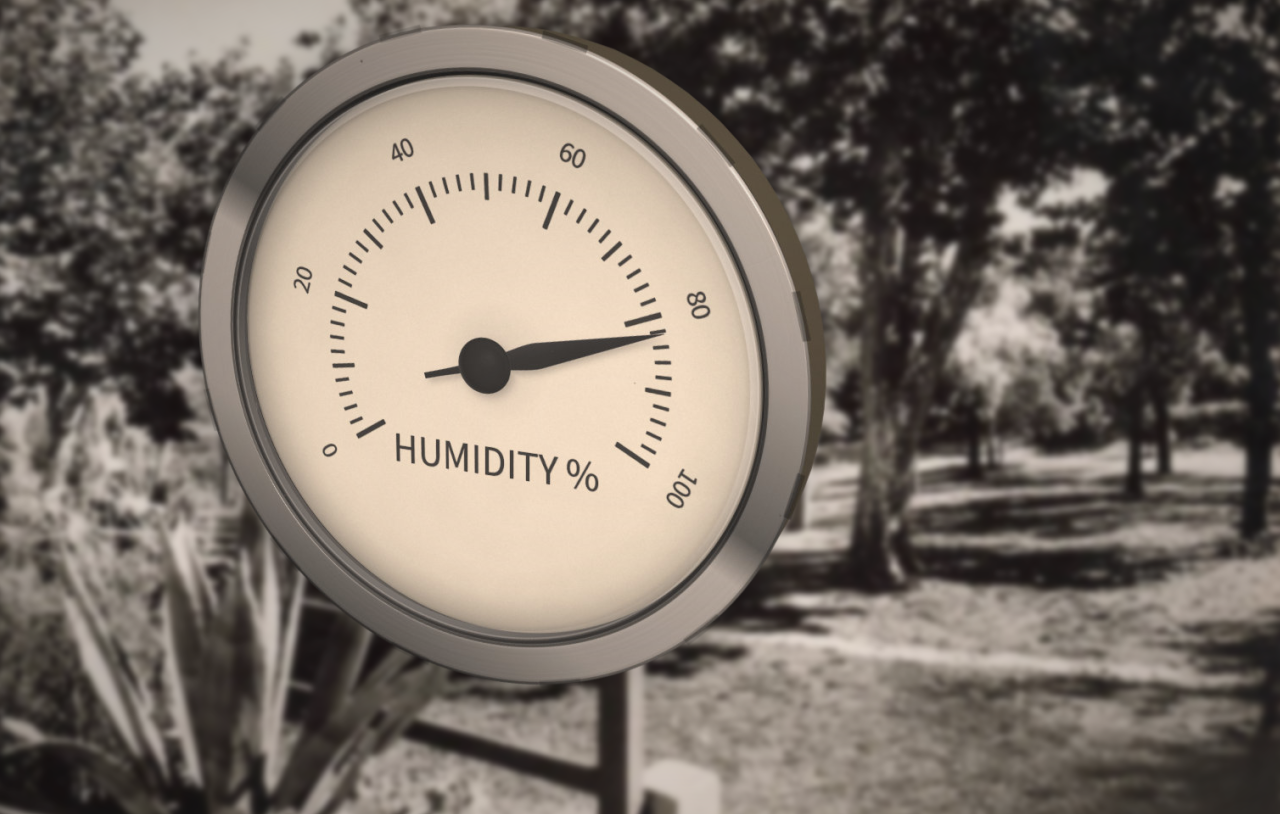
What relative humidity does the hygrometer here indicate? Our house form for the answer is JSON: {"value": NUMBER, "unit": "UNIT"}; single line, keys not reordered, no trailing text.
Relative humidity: {"value": 82, "unit": "%"}
